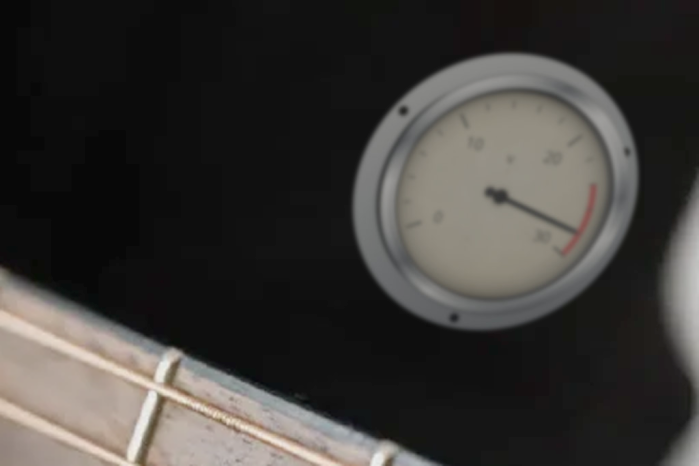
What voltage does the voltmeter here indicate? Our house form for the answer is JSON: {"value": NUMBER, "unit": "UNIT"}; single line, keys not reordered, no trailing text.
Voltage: {"value": 28, "unit": "V"}
